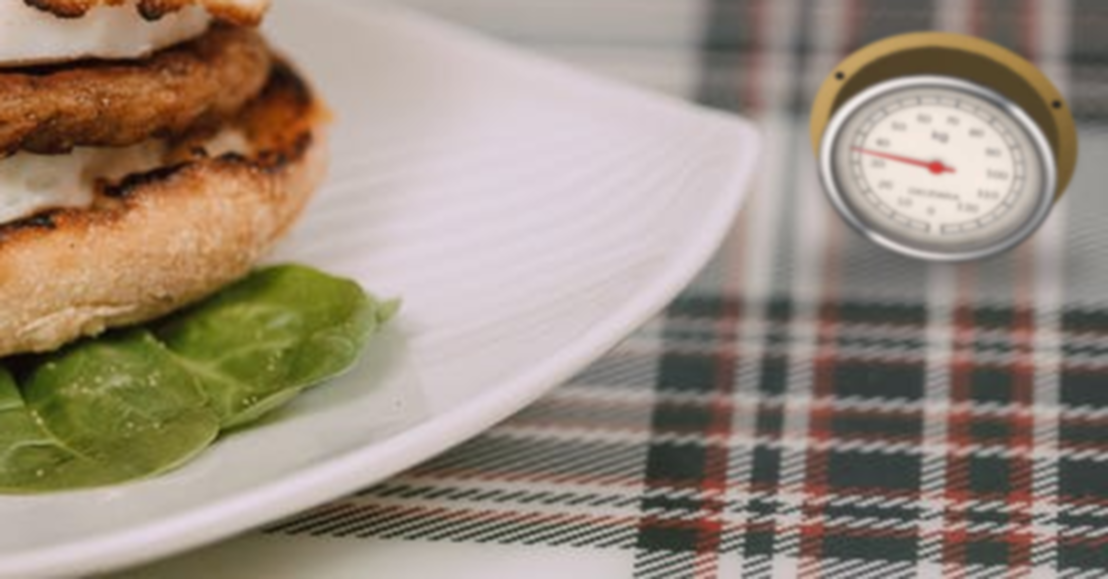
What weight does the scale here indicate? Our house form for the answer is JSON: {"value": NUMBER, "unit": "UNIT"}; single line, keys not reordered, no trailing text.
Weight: {"value": 35, "unit": "kg"}
